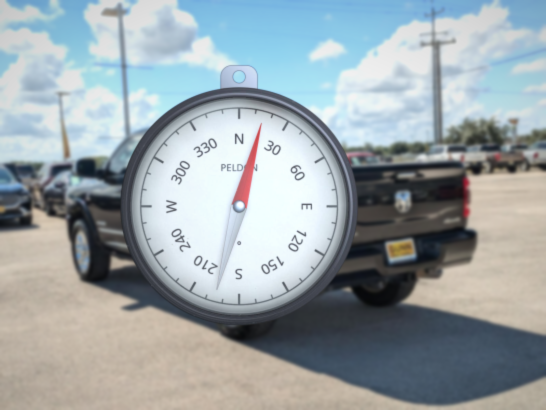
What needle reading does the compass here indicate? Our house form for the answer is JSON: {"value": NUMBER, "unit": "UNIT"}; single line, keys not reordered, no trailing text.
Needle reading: {"value": 15, "unit": "°"}
